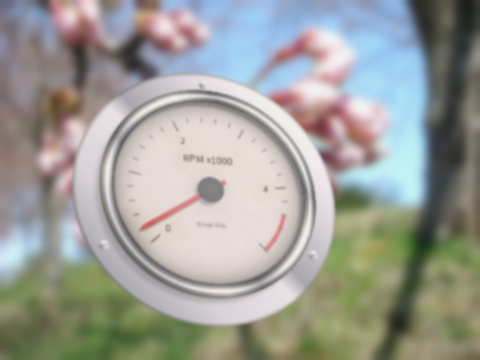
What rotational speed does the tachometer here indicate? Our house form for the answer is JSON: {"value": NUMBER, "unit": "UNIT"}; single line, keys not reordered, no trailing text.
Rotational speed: {"value": 200, "unit": "rpm"}
